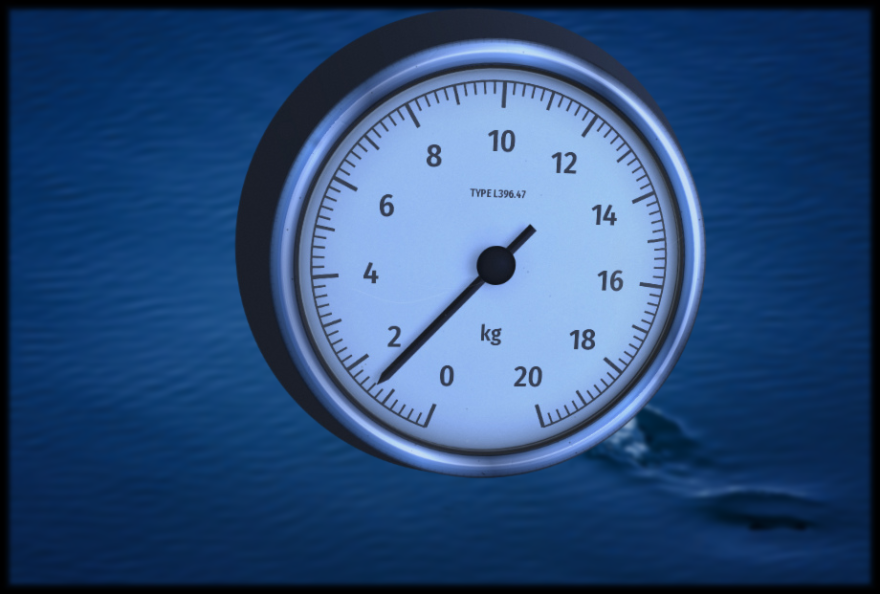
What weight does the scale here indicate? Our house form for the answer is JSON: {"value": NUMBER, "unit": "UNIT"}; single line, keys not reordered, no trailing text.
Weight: {"value": 1.4, "unit": "kg"}
